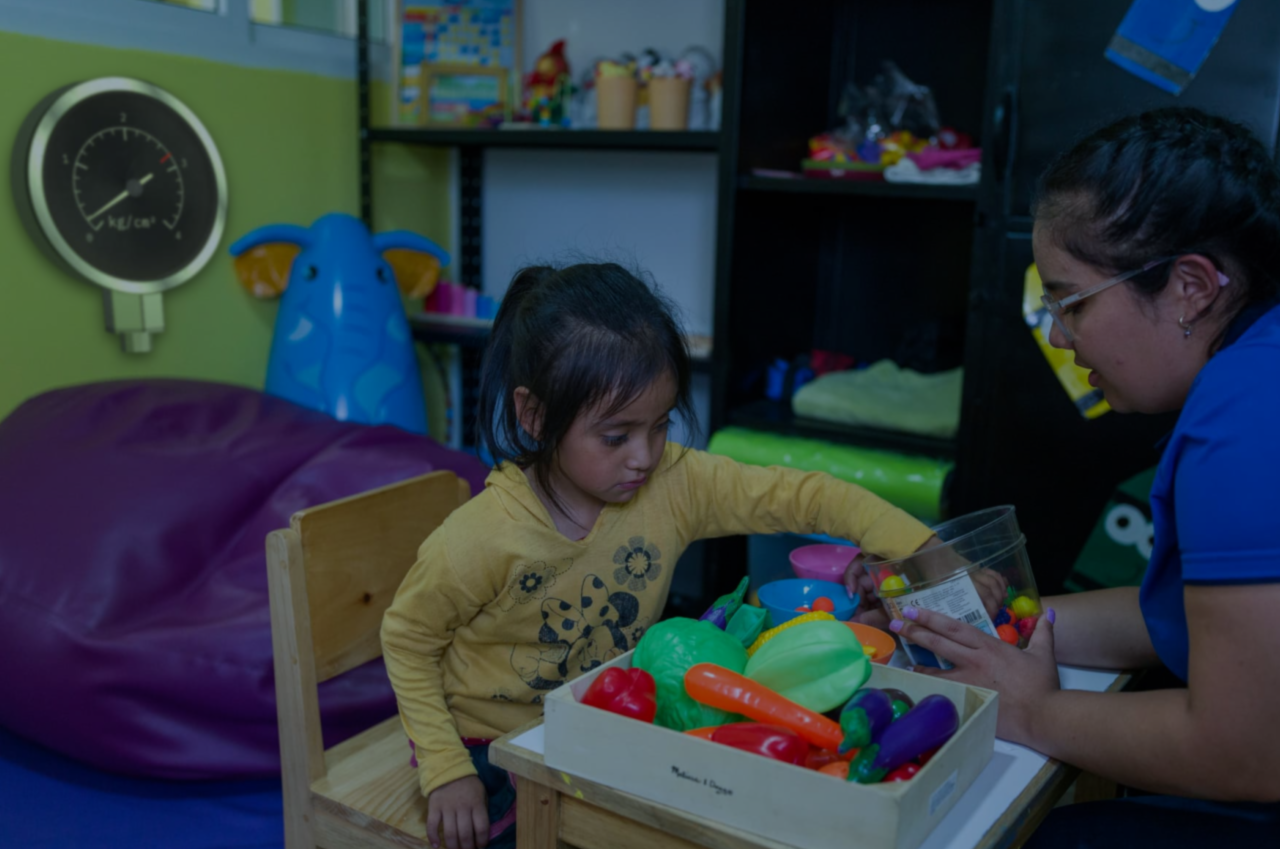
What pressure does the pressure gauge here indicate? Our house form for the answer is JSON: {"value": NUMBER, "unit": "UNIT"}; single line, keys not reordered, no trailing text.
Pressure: {"value": 0.2, "unit": "kg/cm²"}
